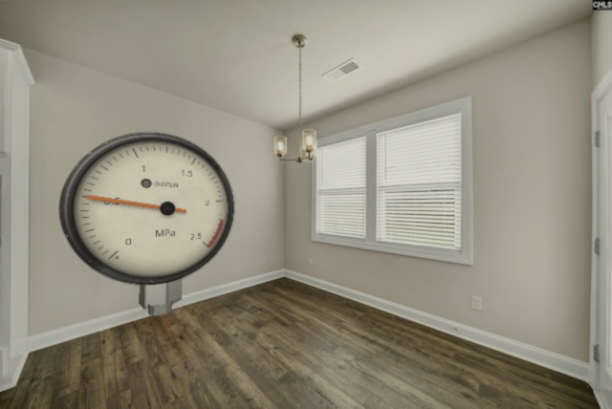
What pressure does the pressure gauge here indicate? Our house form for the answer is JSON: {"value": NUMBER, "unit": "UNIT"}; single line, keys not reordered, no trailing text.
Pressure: {"value": 0.5, "unit": "MPa"}
